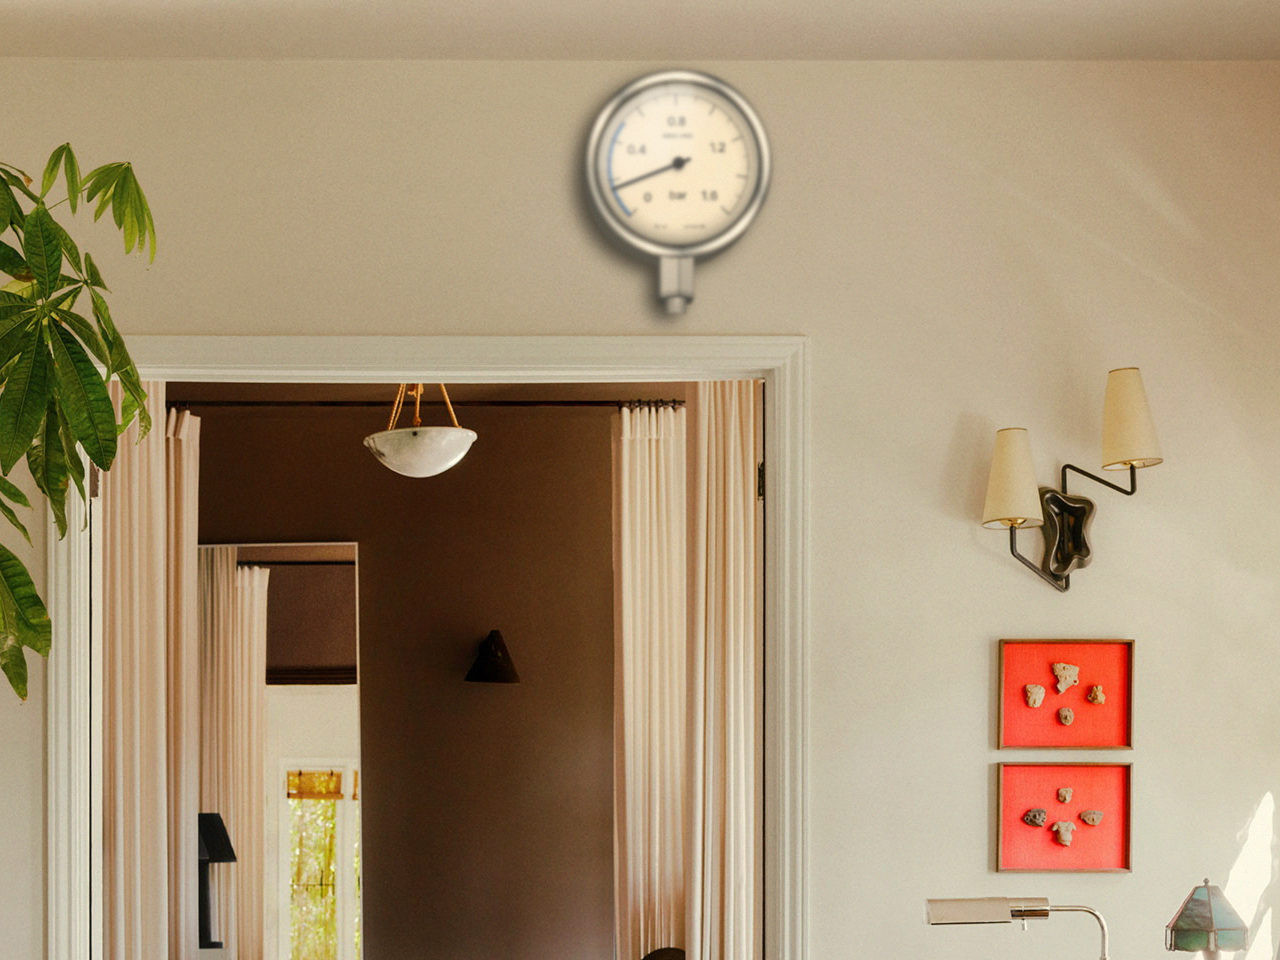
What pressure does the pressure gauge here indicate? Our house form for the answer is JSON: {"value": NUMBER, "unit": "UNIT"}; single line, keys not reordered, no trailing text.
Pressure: {"value": 0.15, "unit": "bar"}
